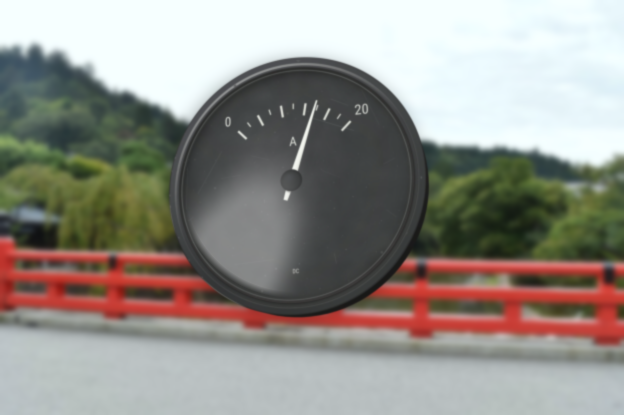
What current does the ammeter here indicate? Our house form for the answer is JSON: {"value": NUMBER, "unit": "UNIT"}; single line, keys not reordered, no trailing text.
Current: {"value": 14, "unit": "A"}
